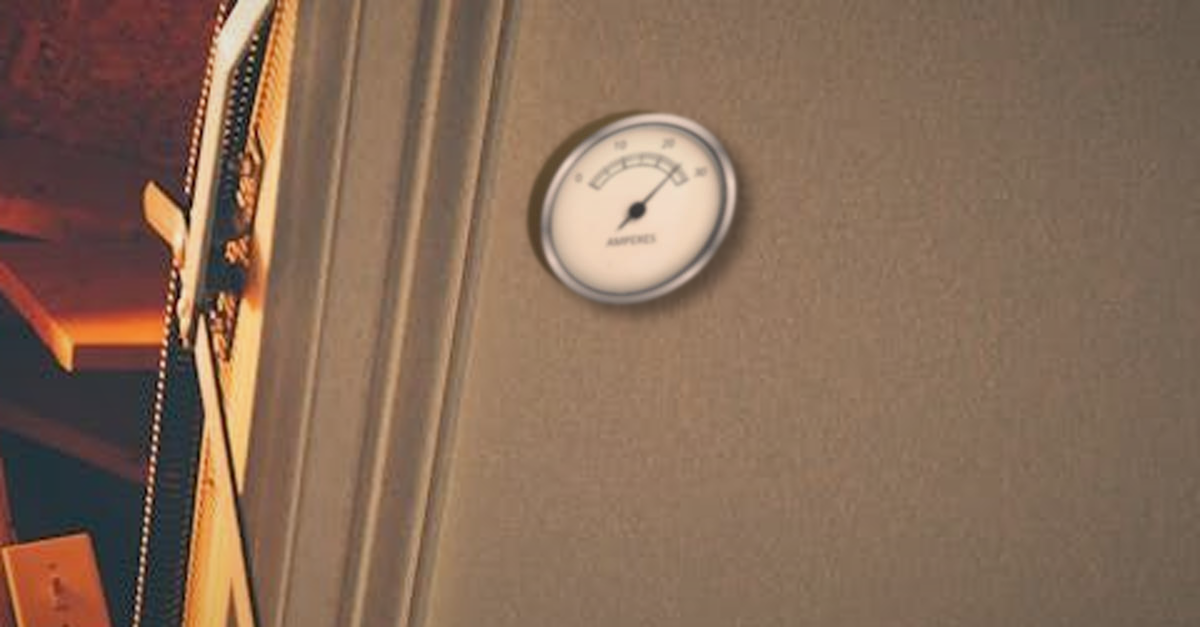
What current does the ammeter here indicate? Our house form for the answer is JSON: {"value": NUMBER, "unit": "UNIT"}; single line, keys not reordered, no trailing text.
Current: {"value": 25, "unit": "A"}
